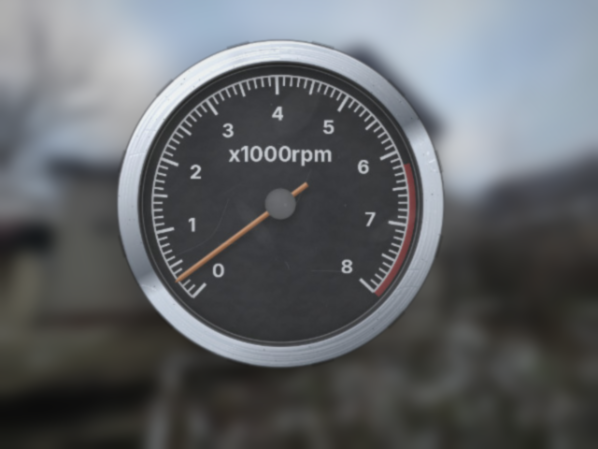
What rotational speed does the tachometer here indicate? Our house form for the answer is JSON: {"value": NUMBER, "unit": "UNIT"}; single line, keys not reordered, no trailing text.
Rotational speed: {"value": 300, "unit": "rpm"}
